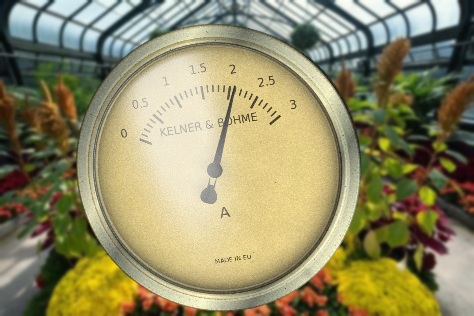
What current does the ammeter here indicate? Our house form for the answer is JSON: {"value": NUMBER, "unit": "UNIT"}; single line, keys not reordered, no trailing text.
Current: {"value": 2.1, "unit": "A"}
